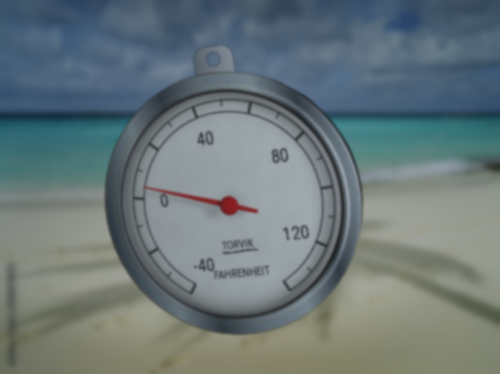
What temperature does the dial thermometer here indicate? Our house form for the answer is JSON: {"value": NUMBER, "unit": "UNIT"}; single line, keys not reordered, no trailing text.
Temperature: {"value": 5, "unit": "°F"}
